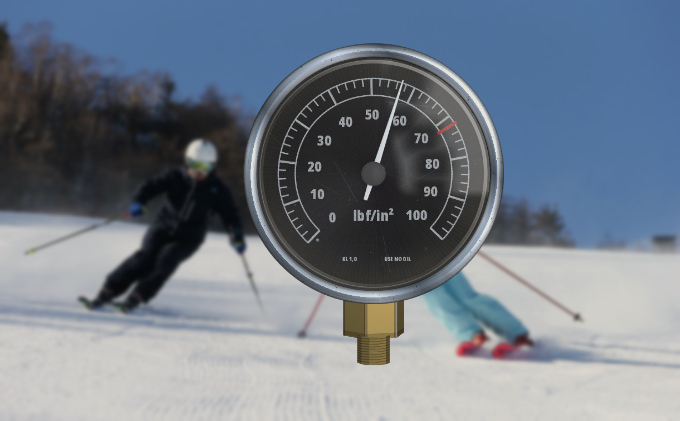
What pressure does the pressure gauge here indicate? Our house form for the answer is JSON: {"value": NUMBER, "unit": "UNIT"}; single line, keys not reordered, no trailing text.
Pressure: {"value": 57, "unit": "psi"}
